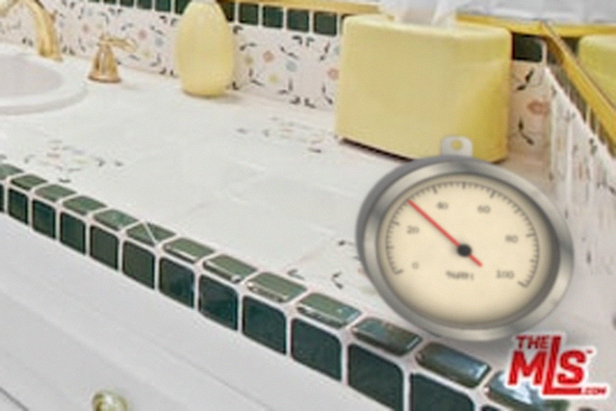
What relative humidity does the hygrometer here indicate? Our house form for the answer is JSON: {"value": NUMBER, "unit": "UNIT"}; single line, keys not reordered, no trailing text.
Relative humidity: {"value": 30, "unit": "%"}
